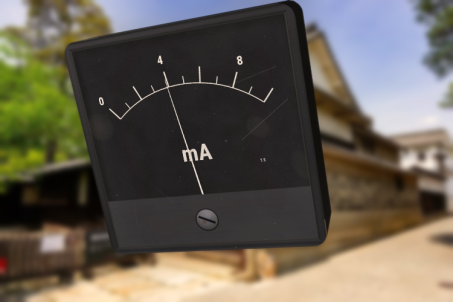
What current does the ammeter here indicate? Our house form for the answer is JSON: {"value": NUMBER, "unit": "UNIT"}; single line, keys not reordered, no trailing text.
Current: {"value": 4, "unit": "mA"}
